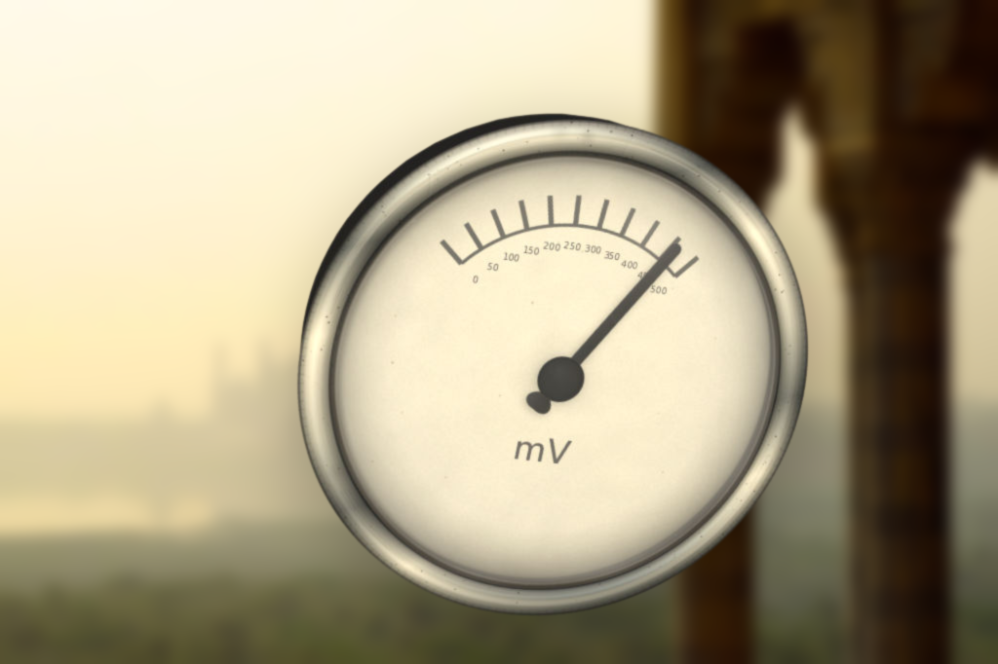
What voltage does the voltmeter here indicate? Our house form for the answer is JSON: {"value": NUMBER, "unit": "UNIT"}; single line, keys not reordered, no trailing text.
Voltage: {"value": 450, "unit": "mV"}
